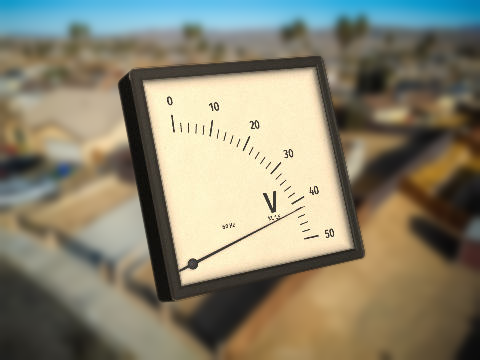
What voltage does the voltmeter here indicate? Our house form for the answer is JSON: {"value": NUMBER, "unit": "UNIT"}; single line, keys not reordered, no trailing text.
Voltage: {"value": 42, "unit": "V"}
